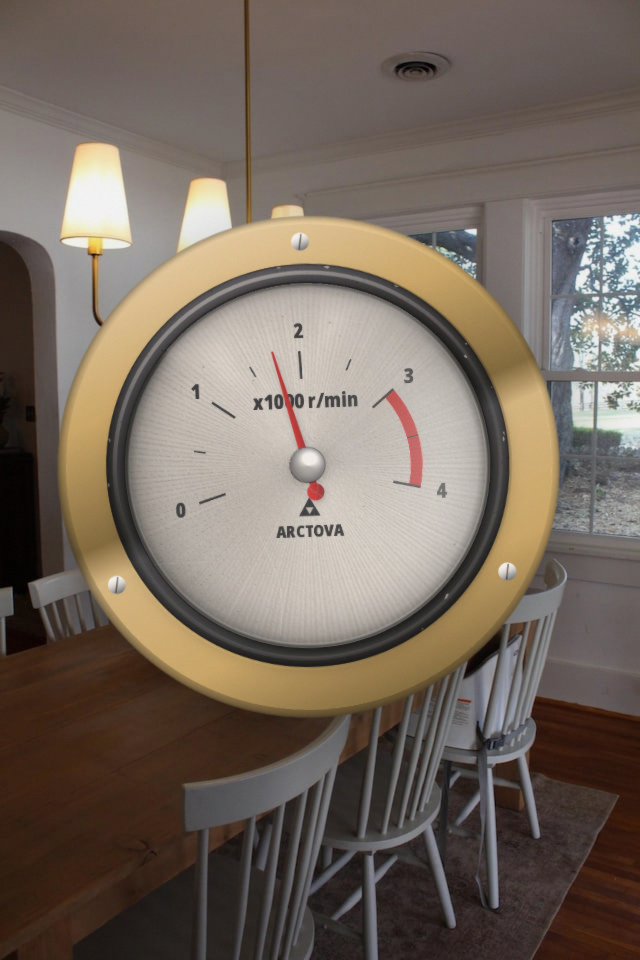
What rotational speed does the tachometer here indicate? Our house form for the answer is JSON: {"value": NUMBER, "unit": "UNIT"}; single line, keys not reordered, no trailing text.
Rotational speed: {"value": 1750, "unit": "rpm"}
